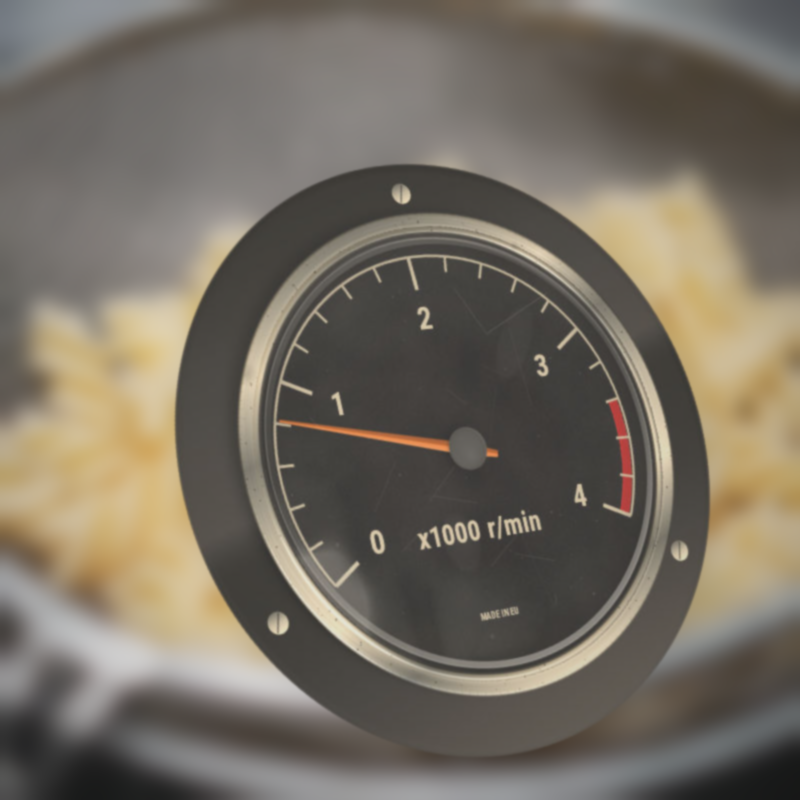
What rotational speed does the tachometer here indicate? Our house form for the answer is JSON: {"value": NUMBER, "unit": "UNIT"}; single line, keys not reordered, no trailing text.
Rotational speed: {"value": 800, "unit": "rpm"}
